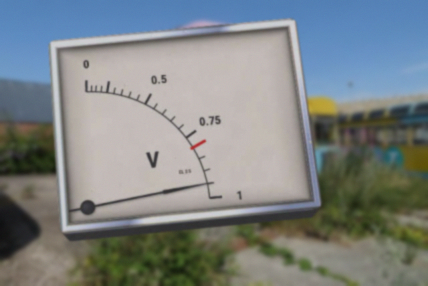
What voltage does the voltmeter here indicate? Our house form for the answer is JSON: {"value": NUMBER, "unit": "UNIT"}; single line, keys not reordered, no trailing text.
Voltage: {"value": 0.95, "unit": "V"}
